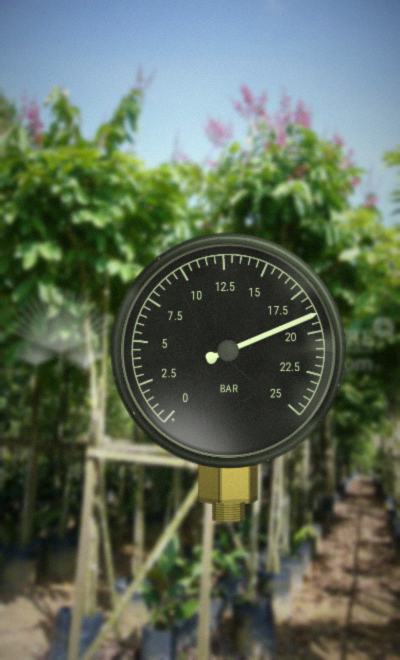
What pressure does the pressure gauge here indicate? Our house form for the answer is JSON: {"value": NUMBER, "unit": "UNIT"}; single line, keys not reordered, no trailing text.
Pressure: {"value": 19, "unit": "bar"}
